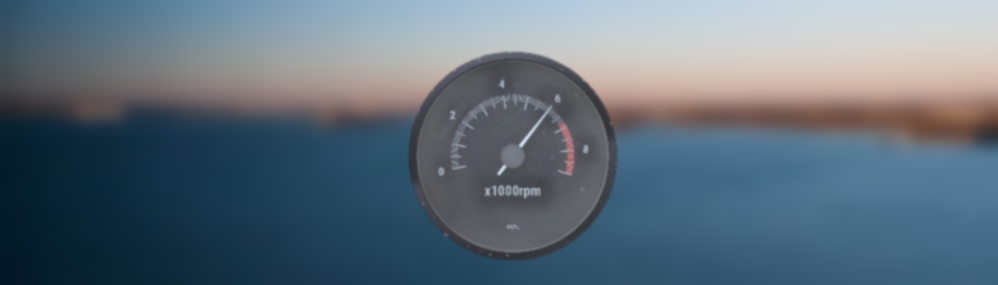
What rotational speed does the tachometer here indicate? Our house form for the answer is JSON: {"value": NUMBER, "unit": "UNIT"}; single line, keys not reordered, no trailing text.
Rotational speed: {"value": 6000, "unit": "rpm"}
